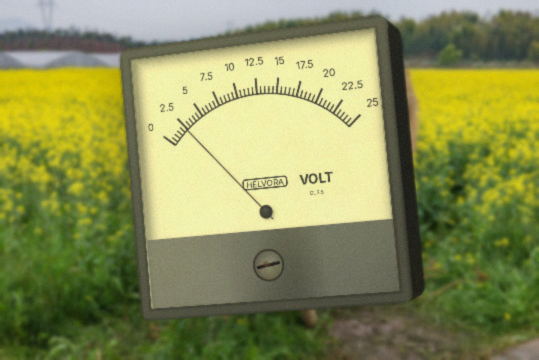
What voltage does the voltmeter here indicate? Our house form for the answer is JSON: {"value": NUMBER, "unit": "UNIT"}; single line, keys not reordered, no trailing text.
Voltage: {"value": 2.5, "unit": "V"}
